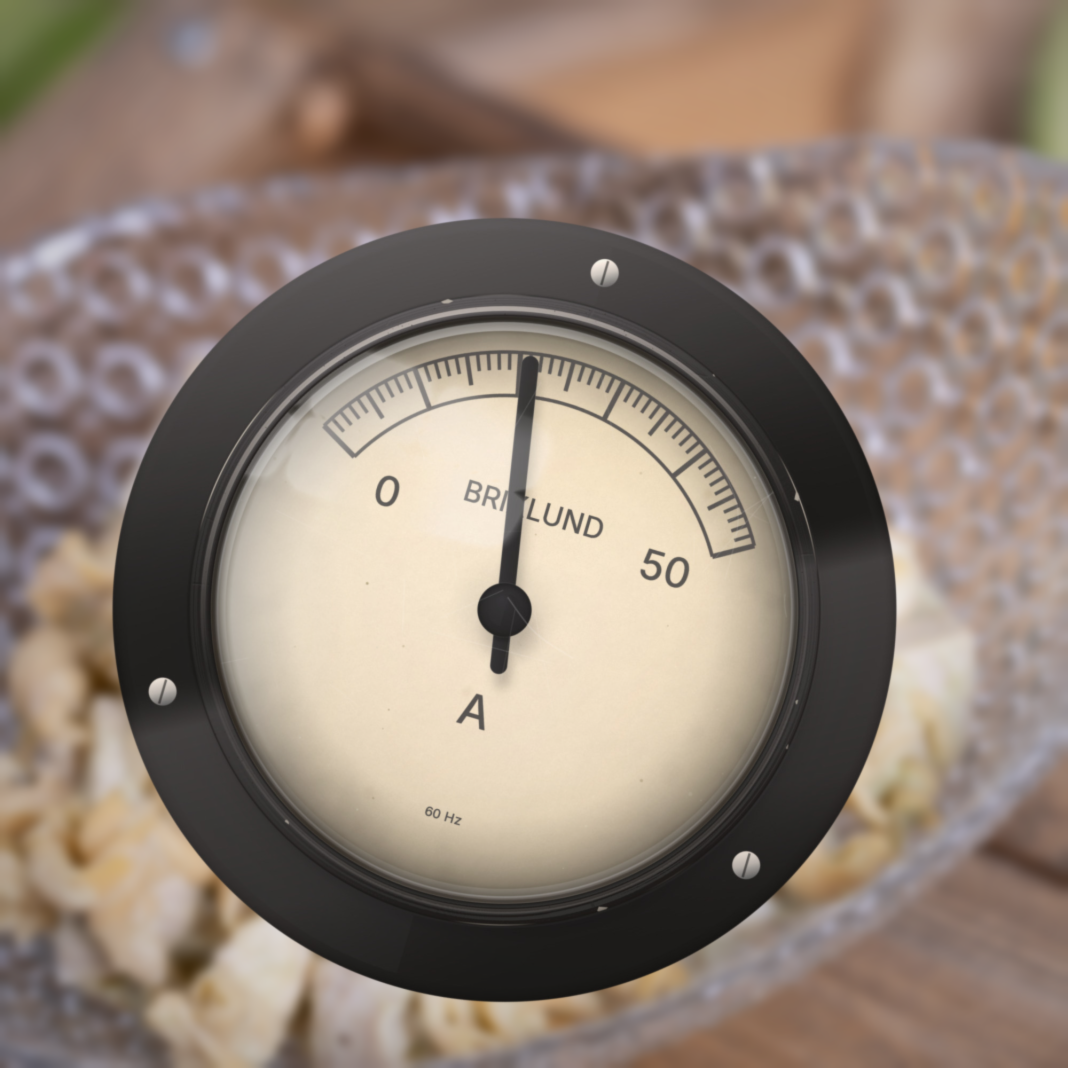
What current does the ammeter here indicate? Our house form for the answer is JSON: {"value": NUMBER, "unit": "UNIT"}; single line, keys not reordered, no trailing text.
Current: {"value": 21, "unit": "A"}
